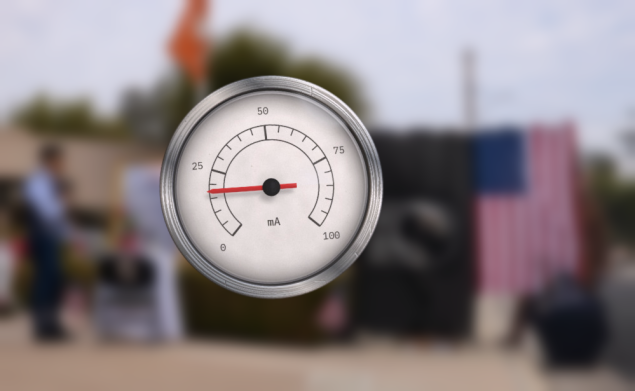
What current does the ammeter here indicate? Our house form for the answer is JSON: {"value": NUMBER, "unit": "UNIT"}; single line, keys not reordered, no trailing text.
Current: {"value": 17.5, "unit": "mA"}
